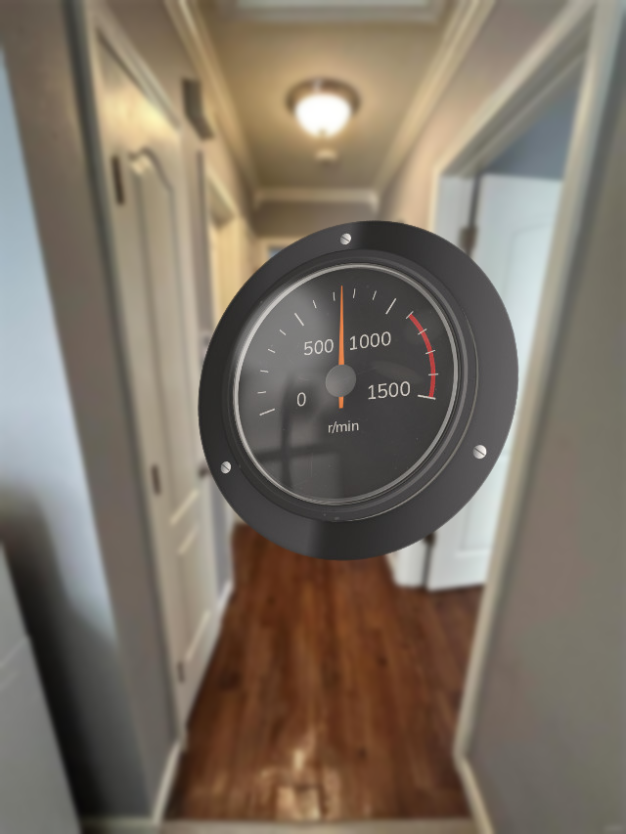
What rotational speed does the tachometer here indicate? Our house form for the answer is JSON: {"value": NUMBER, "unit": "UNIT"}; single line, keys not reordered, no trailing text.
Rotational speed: {"value": 750, "unit": "rpm"}
